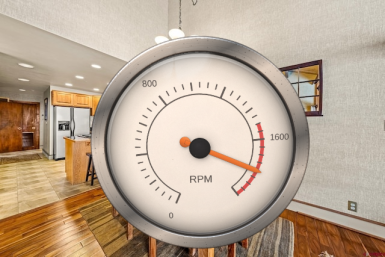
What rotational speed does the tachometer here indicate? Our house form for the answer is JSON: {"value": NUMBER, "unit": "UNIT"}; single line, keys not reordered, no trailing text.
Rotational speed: {"value": 1800, "unit": "rpm"}
